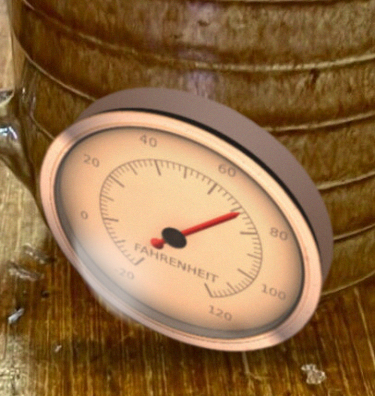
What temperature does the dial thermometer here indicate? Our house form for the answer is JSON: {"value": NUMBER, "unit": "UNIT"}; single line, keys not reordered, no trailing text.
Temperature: {"value": 70, "unit": "°F"}
